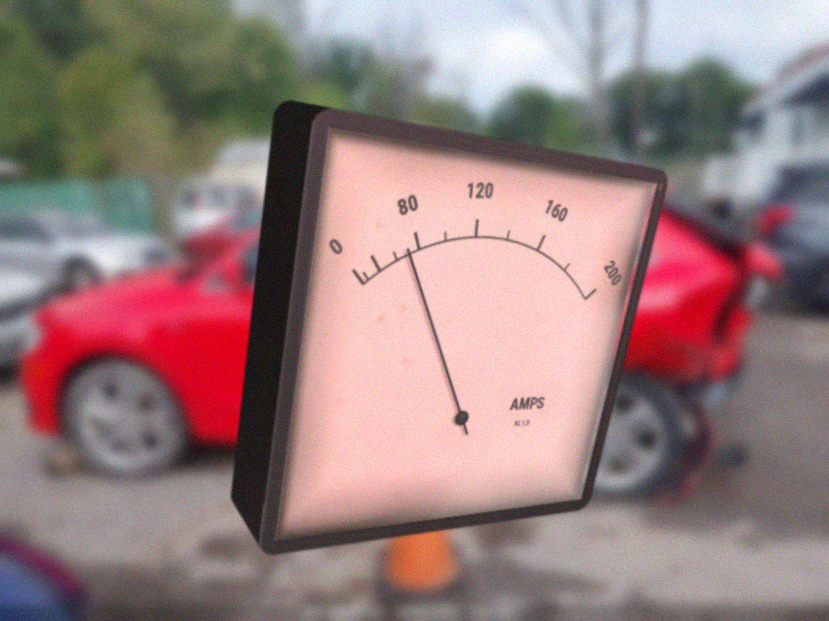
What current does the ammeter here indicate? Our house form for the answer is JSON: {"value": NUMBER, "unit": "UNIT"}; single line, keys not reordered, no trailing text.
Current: {"value": 70, "unit": "A"}
